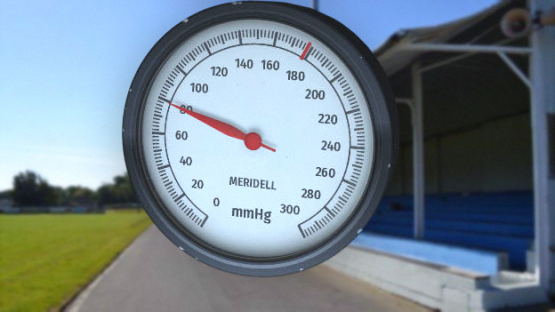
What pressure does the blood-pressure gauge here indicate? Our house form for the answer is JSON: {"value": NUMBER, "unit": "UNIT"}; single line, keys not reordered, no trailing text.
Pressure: {"value": 80, "unit": "mmHg"}
